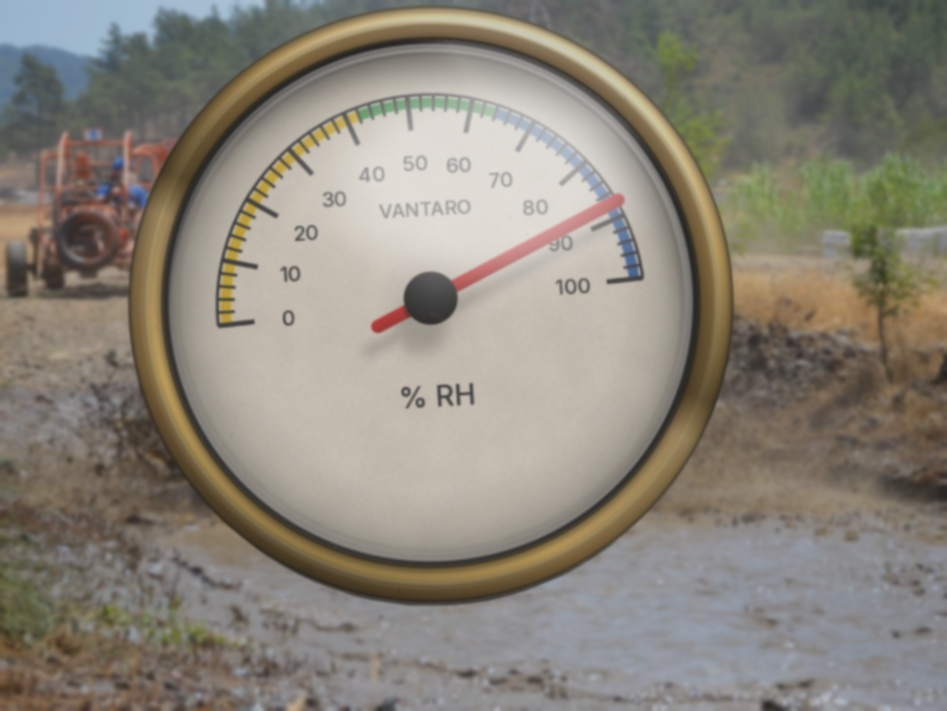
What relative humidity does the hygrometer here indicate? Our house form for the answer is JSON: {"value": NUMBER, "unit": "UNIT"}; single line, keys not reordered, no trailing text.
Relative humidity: {"value": 88, "unit": "%"}
